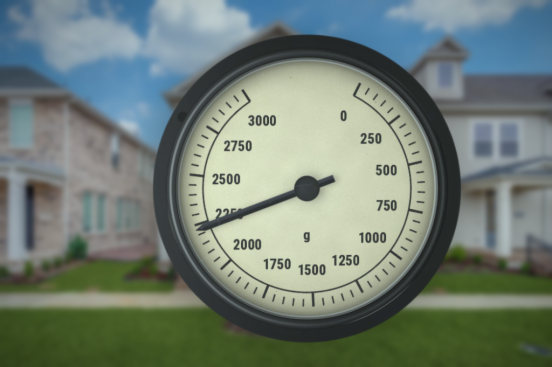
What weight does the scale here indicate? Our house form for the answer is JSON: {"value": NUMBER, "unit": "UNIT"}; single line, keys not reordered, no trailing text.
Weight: {"value": 2225, "unit": "g"}
